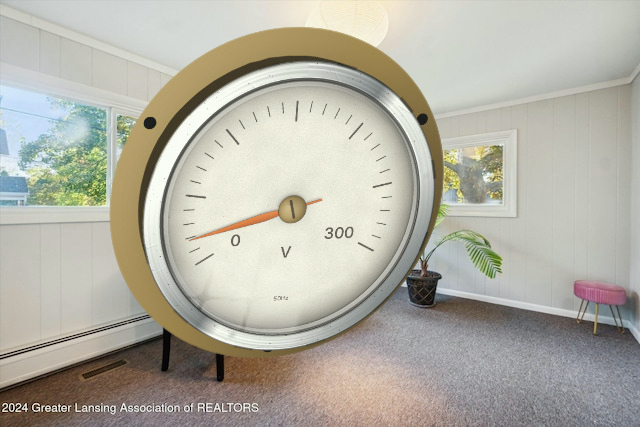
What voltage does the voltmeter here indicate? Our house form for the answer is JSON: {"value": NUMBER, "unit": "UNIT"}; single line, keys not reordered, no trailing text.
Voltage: {"value": 20, "unit": "V"}
